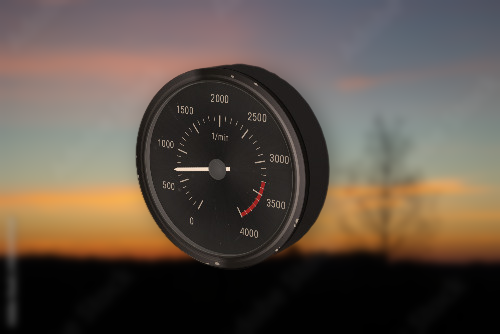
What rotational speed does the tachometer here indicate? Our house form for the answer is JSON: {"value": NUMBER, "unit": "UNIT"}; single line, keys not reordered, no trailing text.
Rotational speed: {"value": 700, "unit": "rpm"}
